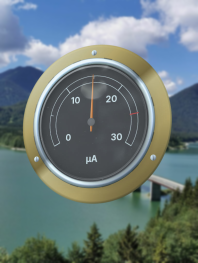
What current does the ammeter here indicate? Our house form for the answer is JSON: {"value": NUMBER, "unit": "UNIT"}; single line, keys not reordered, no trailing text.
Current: {"value": 15, "unit": "µA"}
